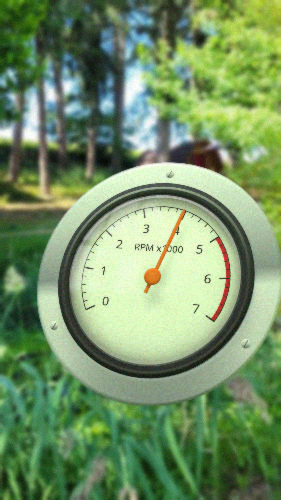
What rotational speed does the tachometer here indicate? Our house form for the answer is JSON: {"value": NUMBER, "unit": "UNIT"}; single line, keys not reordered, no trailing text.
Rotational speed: {"value": 4000, "unit": "rpm"}
